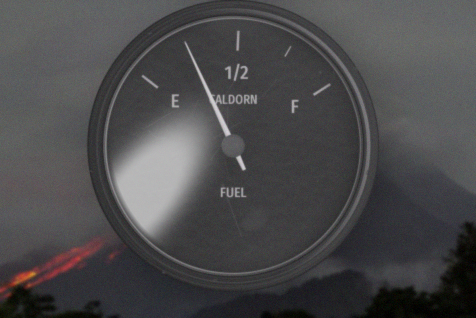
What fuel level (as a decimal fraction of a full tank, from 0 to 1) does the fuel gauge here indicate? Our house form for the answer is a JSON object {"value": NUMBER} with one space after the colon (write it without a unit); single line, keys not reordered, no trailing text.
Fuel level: {"value": 0.25}
